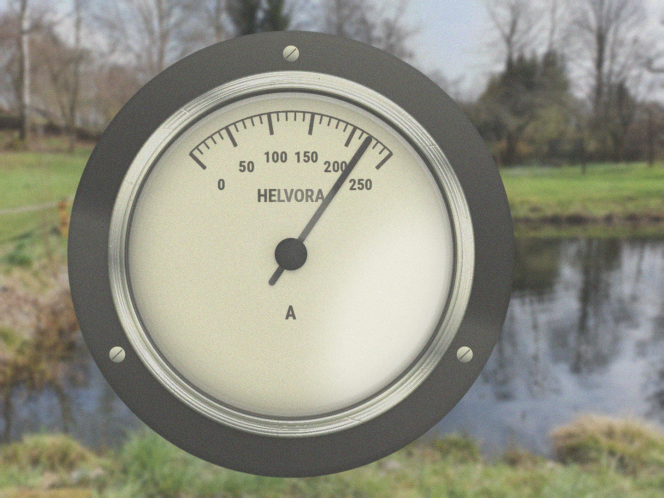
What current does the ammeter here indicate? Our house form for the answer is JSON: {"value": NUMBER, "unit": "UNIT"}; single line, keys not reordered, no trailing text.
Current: {"value": 220, "unit": "A"}
